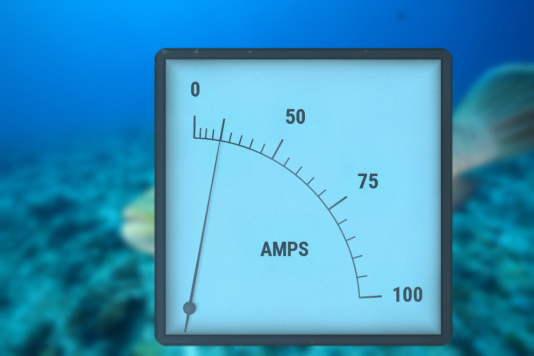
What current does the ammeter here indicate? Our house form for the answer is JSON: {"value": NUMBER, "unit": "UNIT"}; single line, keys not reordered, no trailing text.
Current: {"value": 25, "unit": "A"}
